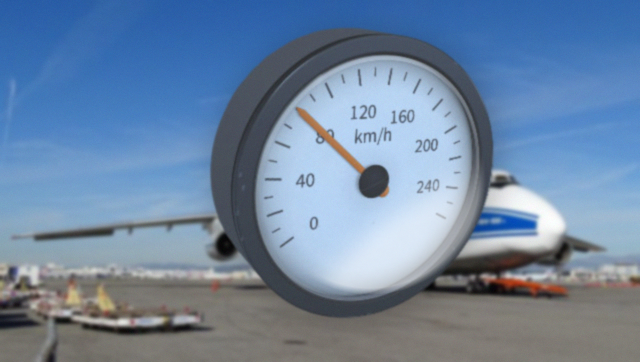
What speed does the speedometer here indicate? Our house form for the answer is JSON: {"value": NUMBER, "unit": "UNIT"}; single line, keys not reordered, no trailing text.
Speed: {"value": 80, "unit": "km/h"}
